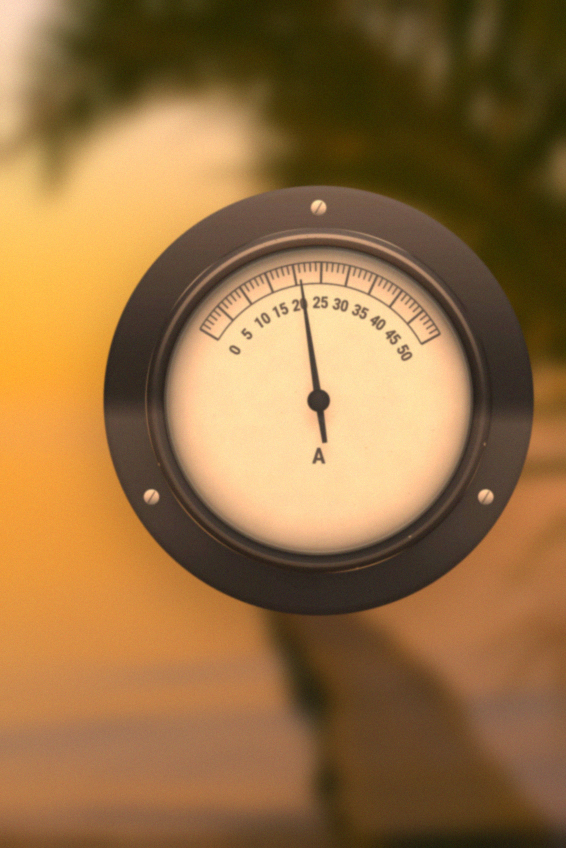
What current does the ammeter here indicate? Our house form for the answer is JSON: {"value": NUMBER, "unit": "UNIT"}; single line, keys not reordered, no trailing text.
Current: {"value": 21, "unit": "A"}
